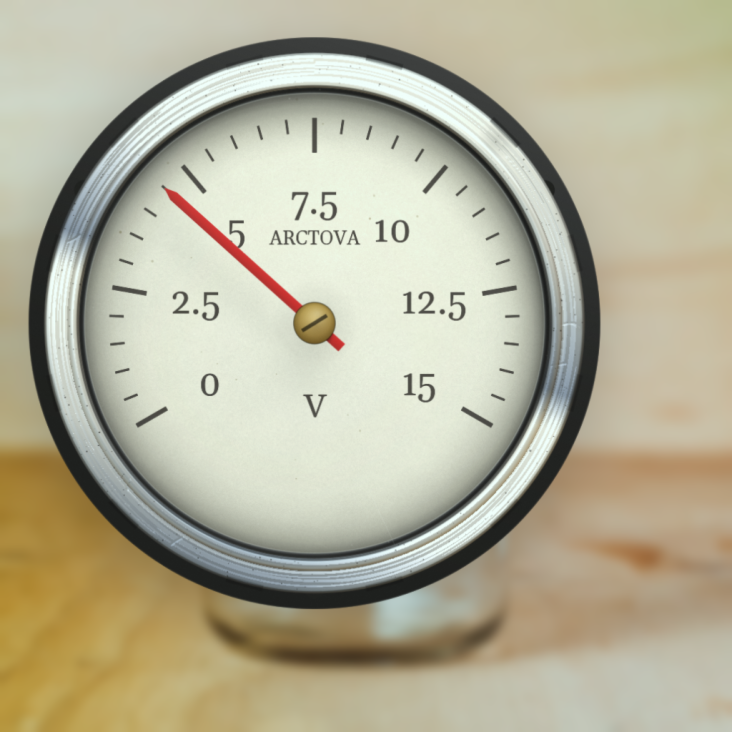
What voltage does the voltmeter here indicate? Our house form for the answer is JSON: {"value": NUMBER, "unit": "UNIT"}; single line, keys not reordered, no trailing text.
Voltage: {"value": 4.5, "unit": "V"}
